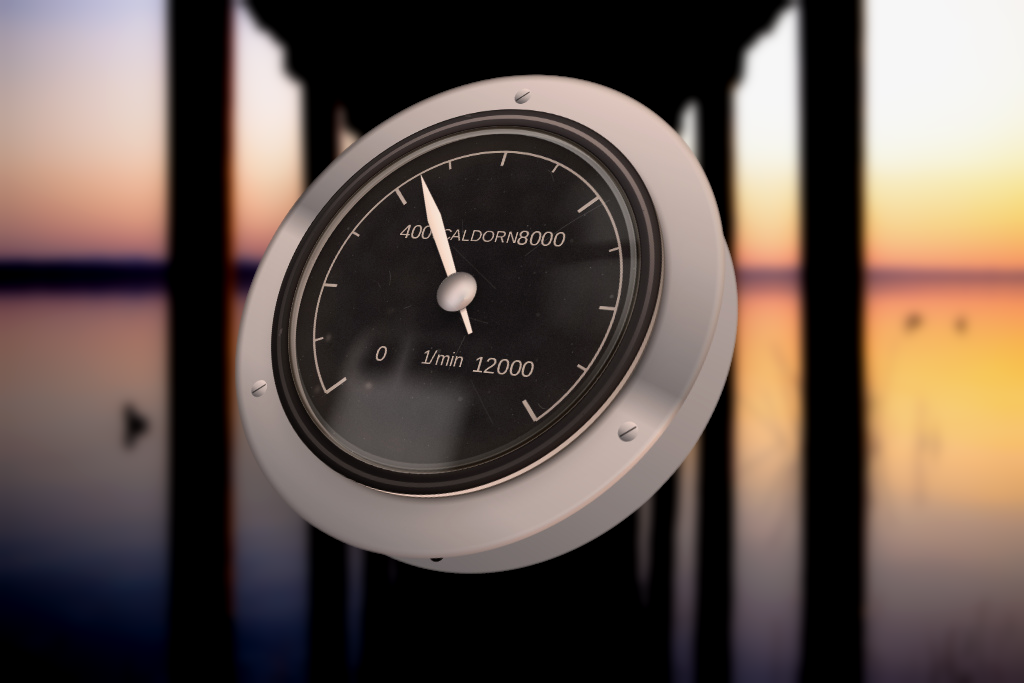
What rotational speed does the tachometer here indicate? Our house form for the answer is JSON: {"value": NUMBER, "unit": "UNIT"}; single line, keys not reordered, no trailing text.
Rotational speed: {"value": 4500, "unit": "rpm"}
